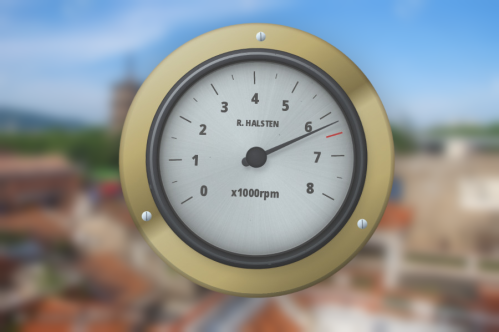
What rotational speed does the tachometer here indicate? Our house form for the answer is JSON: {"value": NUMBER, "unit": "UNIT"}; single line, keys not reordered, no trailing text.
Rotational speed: {"value": 6250, "unit": "rpm"}
